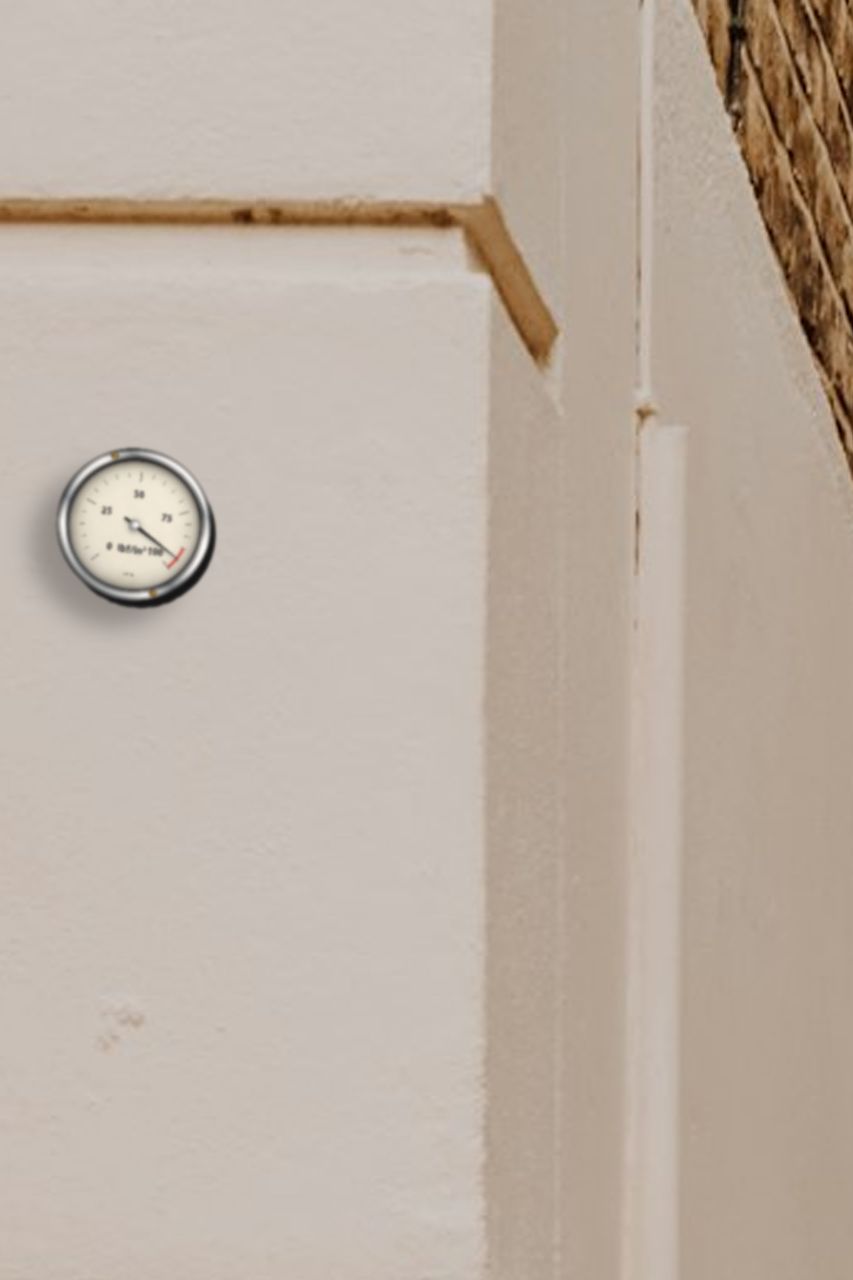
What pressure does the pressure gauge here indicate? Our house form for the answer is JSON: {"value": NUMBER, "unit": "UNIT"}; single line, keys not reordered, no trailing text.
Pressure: {"value": 95, "unit": "psi"}
